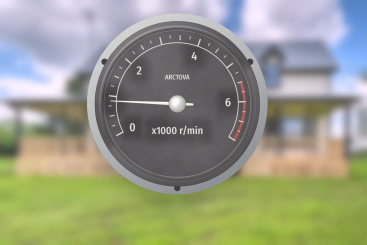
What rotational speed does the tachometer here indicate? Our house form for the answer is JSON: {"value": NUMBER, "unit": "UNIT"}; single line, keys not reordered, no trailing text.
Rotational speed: {"value": 875, "unit": "rpm"}
